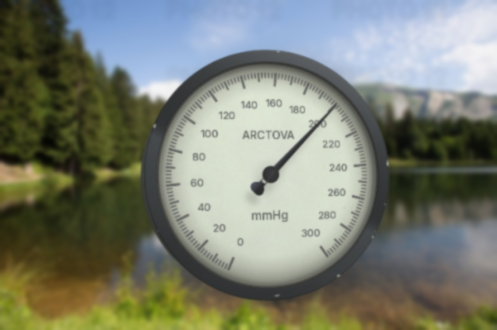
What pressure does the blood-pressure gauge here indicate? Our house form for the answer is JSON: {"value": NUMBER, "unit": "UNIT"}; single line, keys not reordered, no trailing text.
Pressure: {"value": 200, "unit": "mmHg"}
